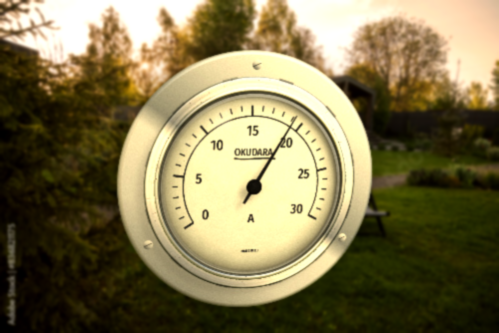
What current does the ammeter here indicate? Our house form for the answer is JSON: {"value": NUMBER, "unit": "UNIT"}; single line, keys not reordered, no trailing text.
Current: {"value": 19, "unit": "A"}
